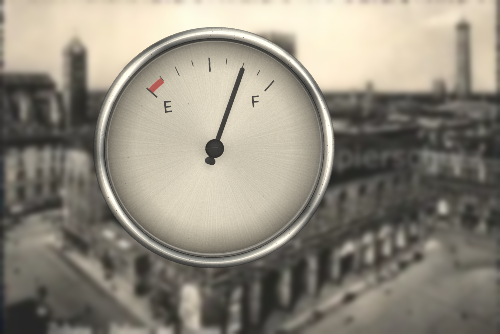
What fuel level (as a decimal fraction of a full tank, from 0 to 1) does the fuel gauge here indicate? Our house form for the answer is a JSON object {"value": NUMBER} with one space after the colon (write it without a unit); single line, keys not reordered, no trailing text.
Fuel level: {"value": 0.75}
